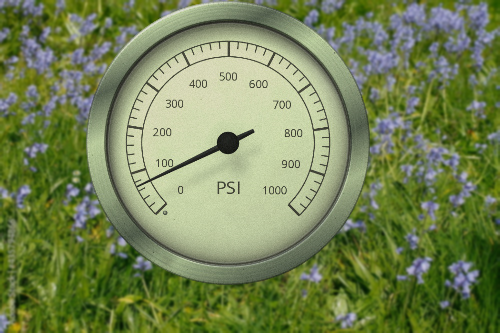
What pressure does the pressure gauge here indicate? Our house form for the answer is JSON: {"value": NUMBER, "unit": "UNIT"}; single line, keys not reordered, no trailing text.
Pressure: {"value": 70, "unit": "psi"}
